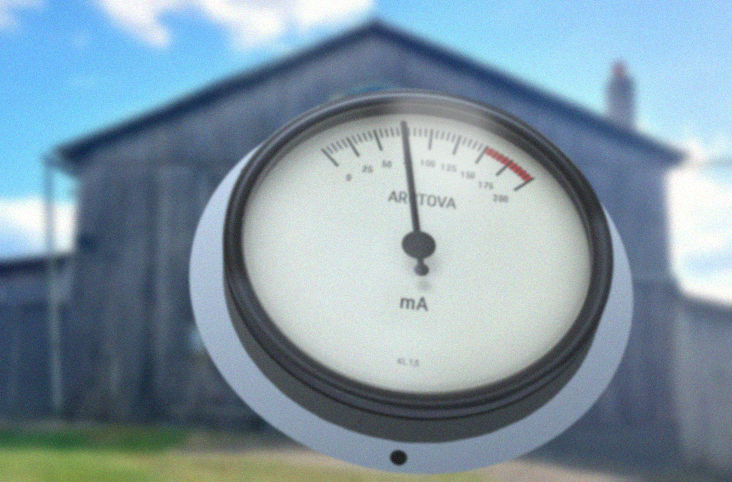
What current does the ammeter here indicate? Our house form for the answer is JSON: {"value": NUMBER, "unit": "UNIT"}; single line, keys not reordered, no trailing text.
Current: {"value": 75, "unit": "mA"}
